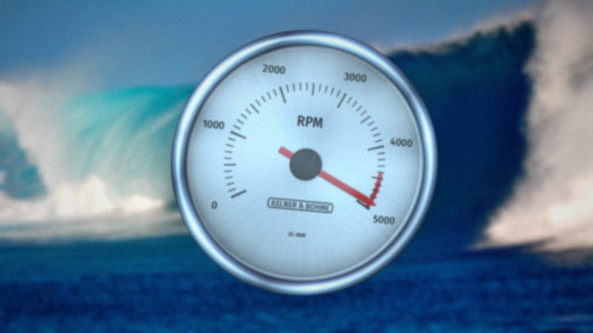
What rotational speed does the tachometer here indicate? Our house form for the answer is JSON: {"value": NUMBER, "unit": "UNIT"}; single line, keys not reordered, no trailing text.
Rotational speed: {"value": 4900, "unit": "rpm"}
